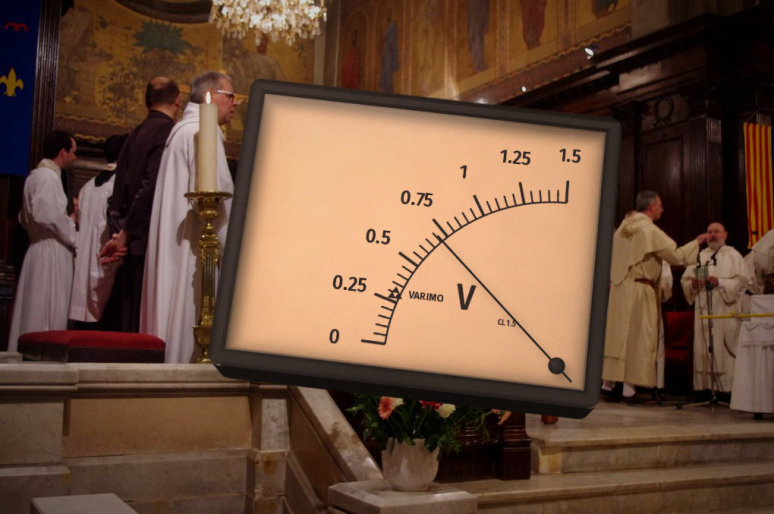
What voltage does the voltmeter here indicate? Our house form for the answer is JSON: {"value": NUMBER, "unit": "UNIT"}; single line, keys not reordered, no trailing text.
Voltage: {"value": 0.7, "unit": "V"}
